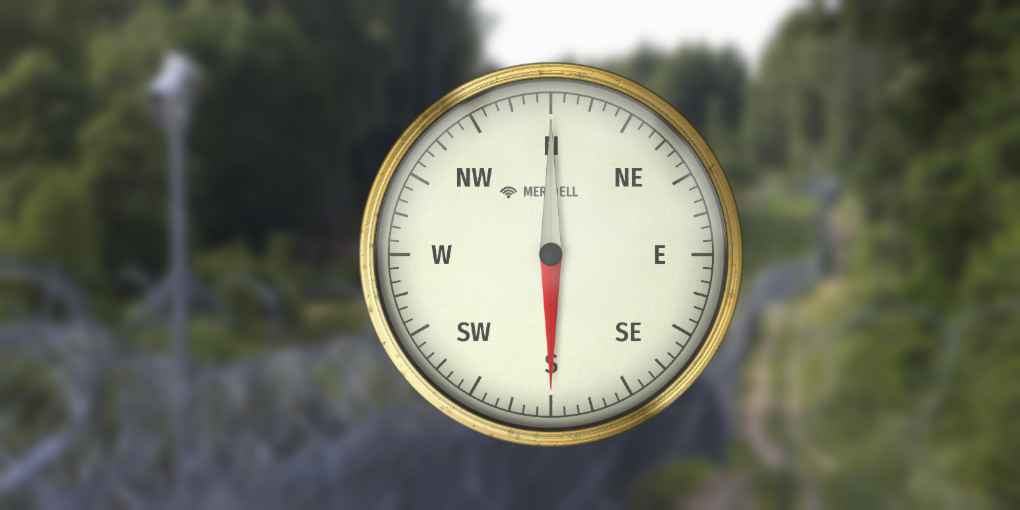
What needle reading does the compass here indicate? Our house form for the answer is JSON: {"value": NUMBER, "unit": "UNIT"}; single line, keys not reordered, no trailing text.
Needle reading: {"value": 180, "unit": "°"}
